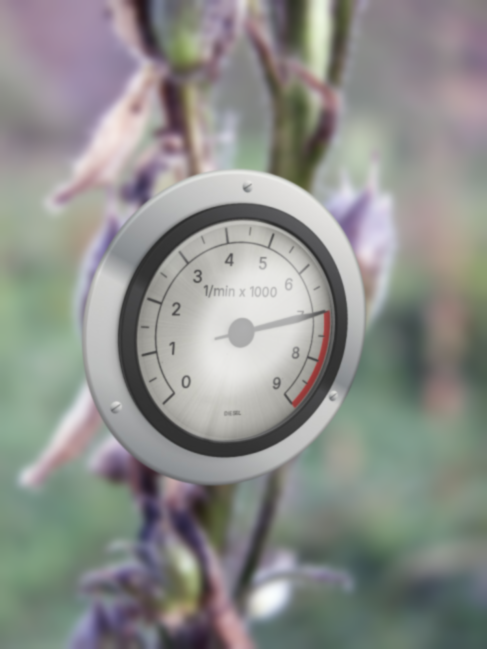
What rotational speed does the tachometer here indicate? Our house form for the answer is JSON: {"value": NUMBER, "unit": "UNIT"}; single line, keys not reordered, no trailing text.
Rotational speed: {"value": 7000, "unit": "rpm"}
